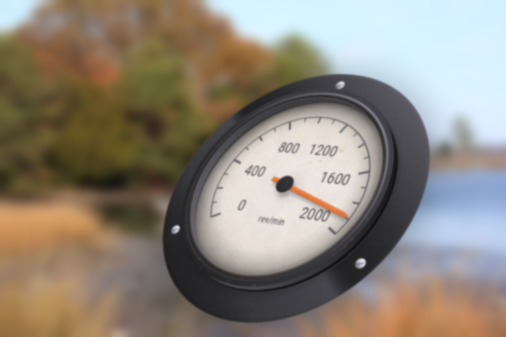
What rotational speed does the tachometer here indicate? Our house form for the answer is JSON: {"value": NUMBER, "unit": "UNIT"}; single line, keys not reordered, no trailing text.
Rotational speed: {"value": 1900, "unit": "rpm"}
